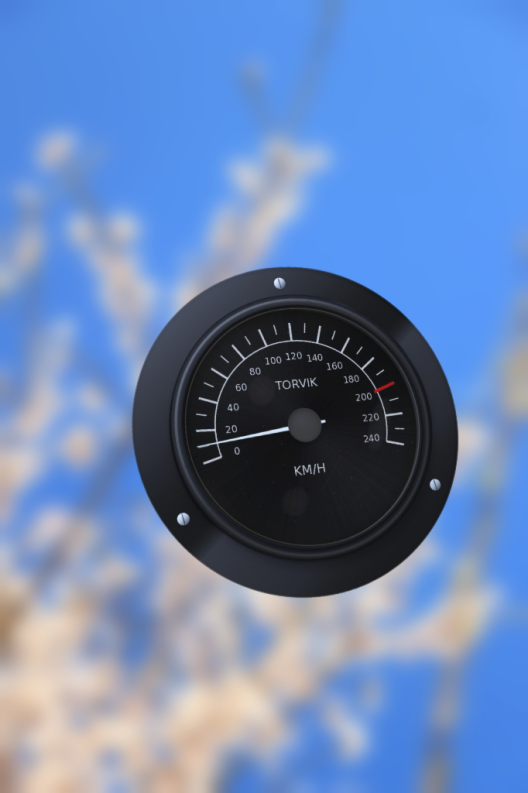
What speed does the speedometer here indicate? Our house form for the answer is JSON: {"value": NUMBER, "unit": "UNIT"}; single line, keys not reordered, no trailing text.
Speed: {"value": 10, "unit": "km/h"}
